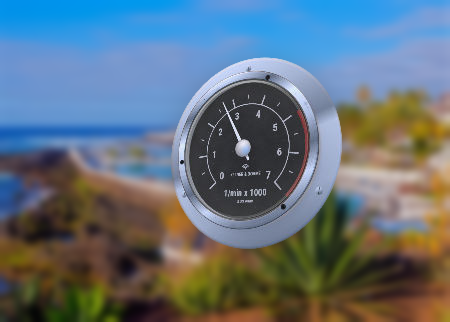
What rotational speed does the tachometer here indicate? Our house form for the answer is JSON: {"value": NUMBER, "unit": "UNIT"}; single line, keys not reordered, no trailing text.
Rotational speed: {"value": 2750, "unit": "rpm"}
